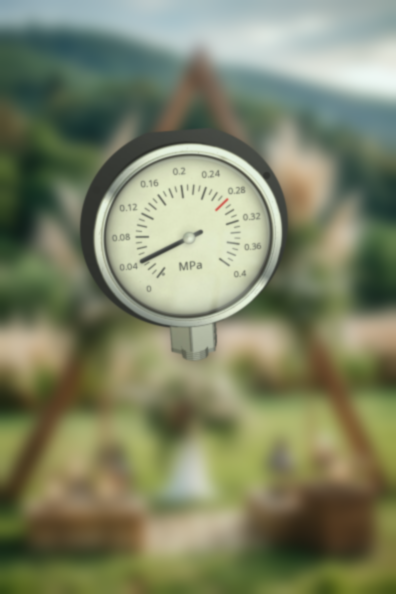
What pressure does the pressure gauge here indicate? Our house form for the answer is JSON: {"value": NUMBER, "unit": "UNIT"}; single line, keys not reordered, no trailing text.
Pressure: {"value": 0.04, "unit": "MPa"}
